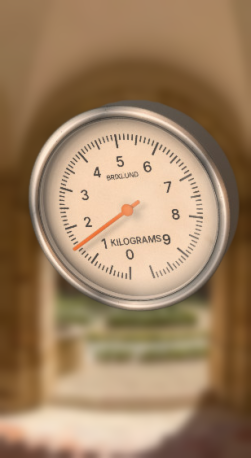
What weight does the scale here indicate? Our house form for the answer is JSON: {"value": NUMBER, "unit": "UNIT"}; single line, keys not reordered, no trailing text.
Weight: {"value": 1.5, "unit": "kg"}
